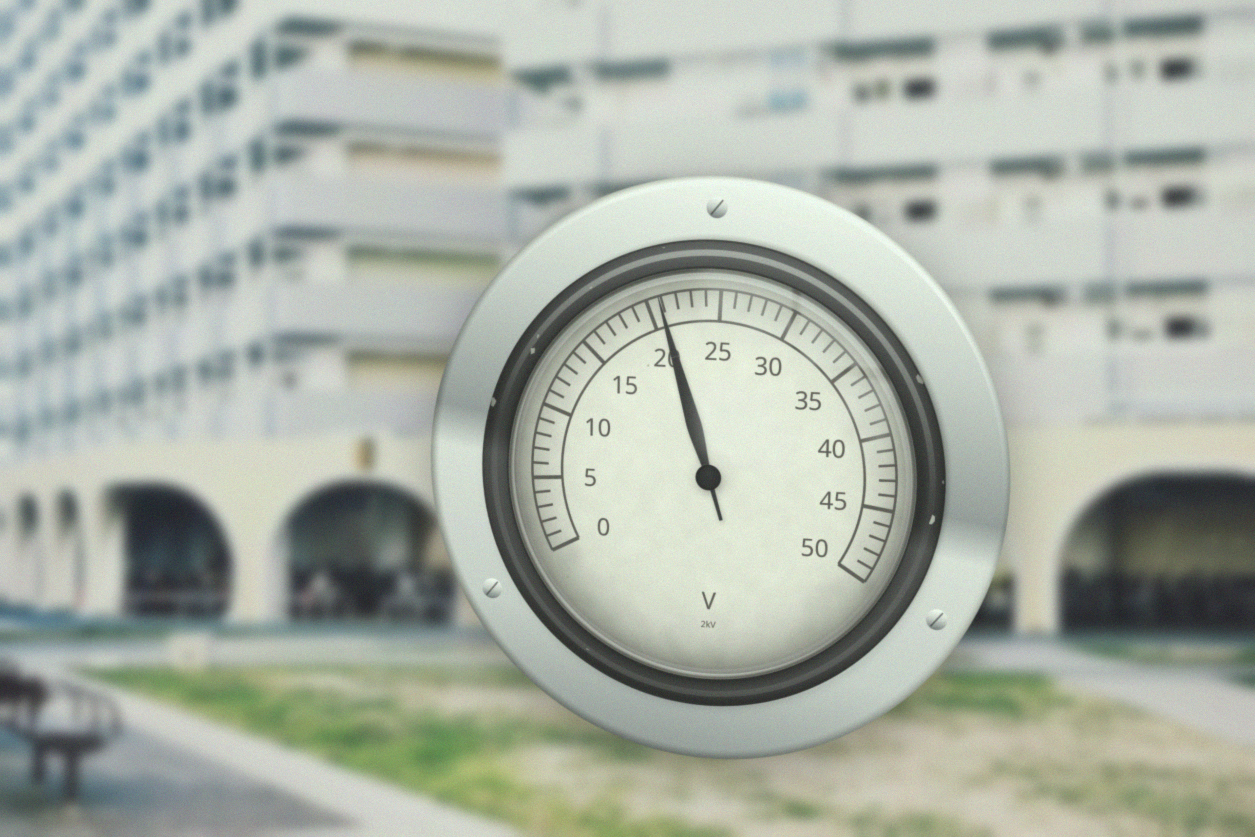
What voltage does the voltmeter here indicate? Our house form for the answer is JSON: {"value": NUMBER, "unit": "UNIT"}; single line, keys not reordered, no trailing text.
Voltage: {"value": 21, "unit": "V"}
